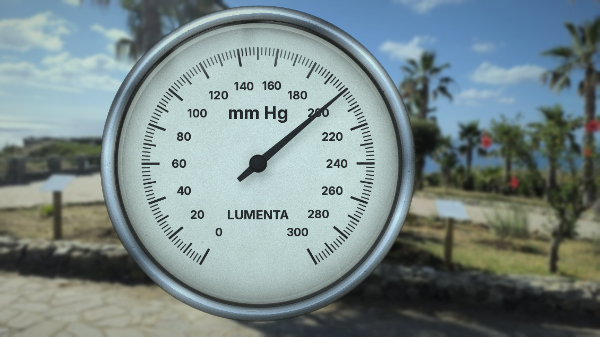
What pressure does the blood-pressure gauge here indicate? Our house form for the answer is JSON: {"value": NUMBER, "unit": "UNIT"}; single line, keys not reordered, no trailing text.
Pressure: {"value": 200, "unit": "mmHg"}
